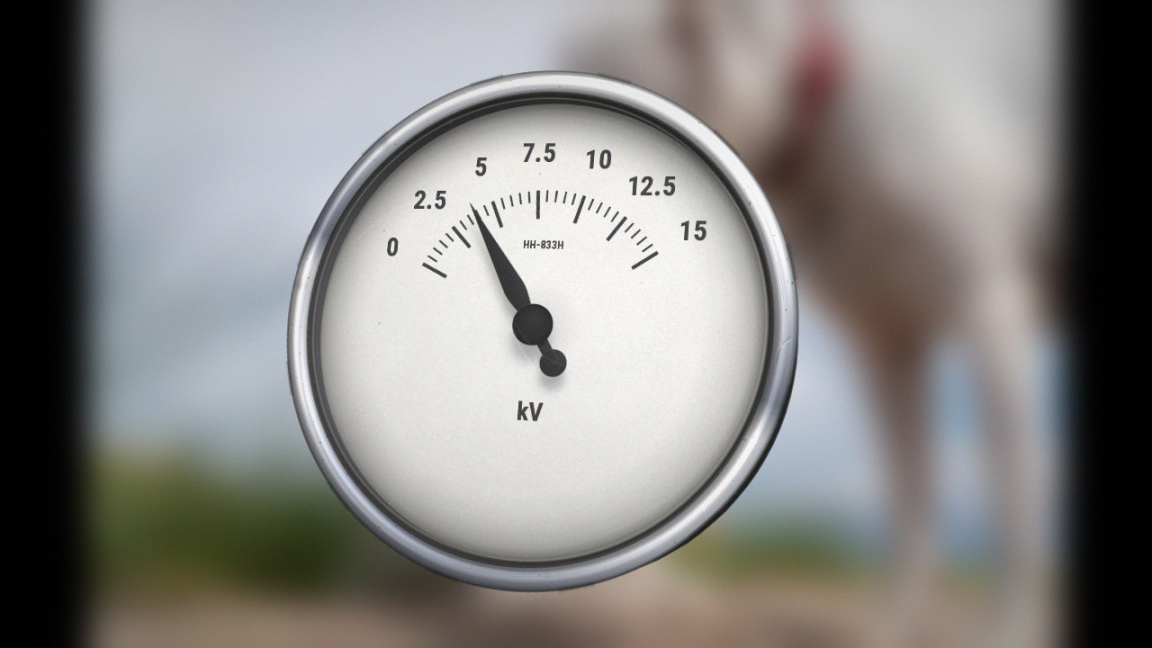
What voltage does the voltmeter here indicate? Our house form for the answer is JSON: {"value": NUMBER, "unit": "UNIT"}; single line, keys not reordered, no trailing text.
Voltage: {"value": 4, "unit": "kV"}
